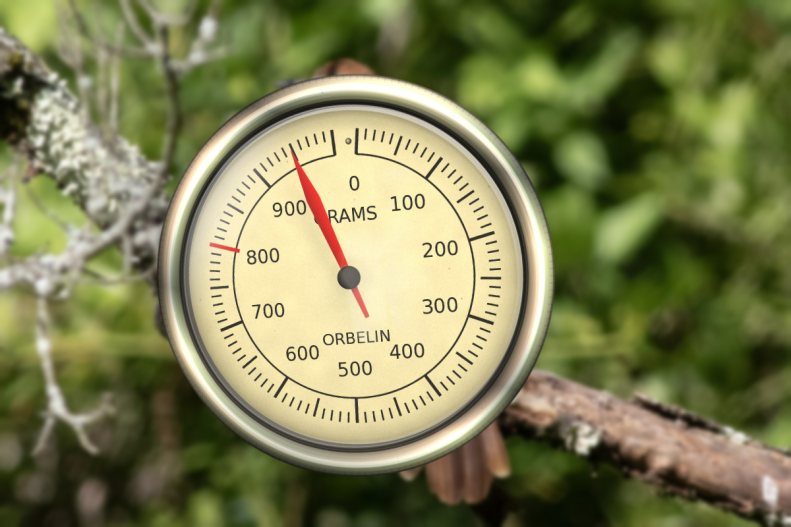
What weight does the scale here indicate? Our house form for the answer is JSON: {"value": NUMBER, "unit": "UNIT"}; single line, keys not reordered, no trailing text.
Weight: {"value": 950, "unit": "g"}
